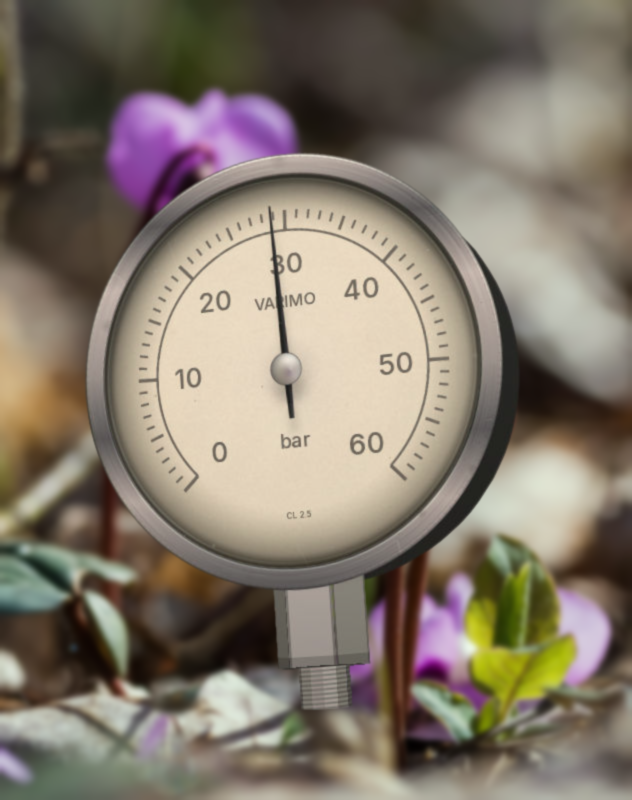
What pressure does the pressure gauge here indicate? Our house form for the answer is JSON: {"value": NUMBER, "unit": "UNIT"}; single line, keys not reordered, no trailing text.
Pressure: {"value": 29, "unit": "bar"}
